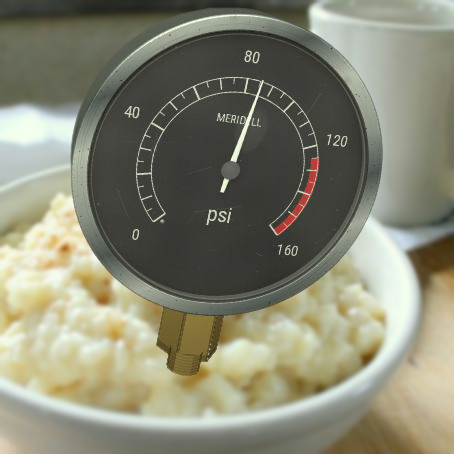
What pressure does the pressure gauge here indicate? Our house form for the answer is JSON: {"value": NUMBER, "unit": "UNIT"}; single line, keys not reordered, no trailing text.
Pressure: {"value": 85, "unit": "psi"}
